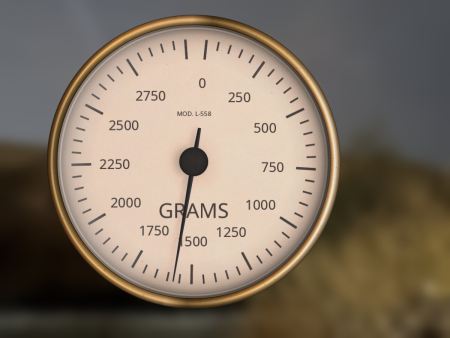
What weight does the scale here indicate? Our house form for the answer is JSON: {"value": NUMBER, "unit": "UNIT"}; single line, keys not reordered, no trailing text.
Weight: {"value": 1575, "unit": "g"}
